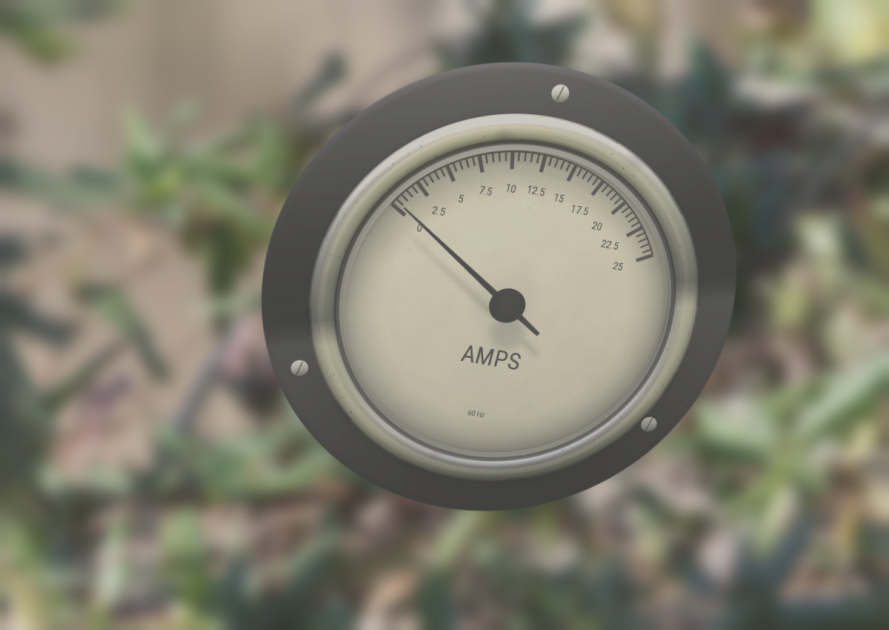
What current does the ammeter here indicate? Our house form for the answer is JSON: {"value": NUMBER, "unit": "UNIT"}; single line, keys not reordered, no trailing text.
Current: {"value": 0.5, "unit": "A"}
